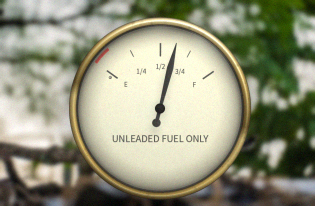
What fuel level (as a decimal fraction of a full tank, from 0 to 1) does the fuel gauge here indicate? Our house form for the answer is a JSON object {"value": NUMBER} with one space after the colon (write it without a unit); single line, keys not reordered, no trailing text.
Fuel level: {"value": 0.625}
